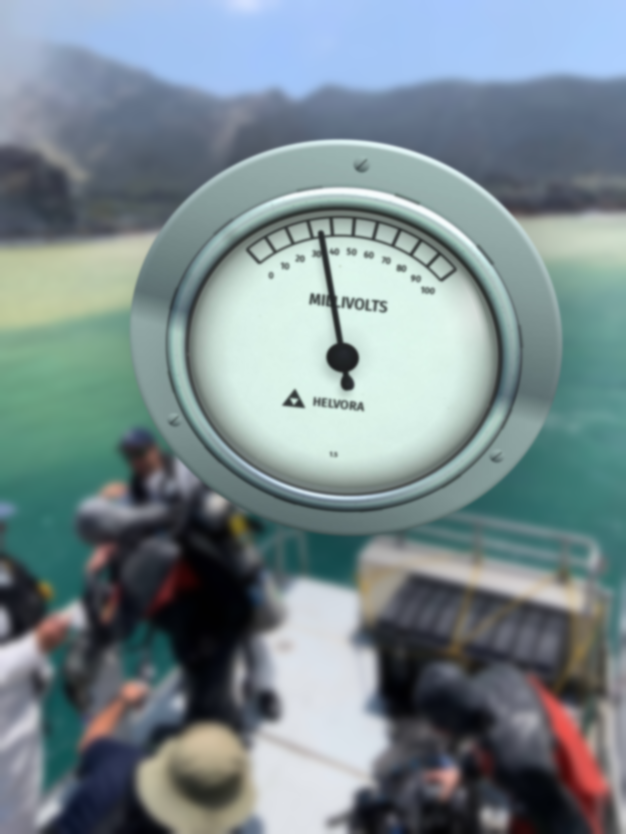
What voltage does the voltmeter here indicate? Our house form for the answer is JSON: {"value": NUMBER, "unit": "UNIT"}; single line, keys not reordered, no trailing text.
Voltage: {"value": 35, "unit": "mV"}
